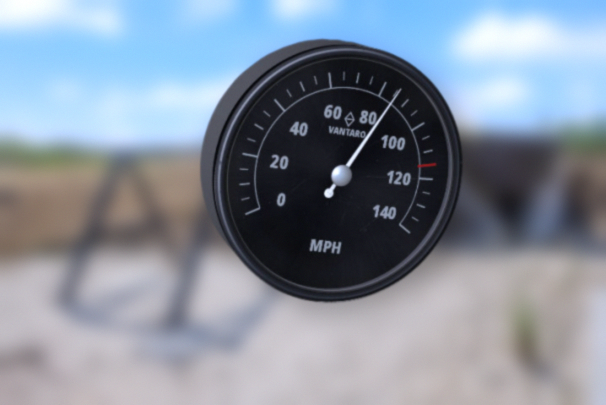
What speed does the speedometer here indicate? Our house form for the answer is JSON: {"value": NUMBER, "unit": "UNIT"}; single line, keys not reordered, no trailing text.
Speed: {"value": 85, "unit": "mph"}
